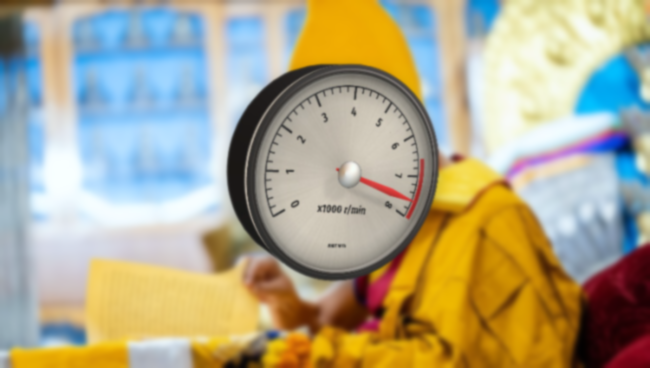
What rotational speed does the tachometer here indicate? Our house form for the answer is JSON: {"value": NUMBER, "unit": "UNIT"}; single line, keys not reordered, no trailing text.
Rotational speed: {"value": 7600, "unit": "rpm"}
